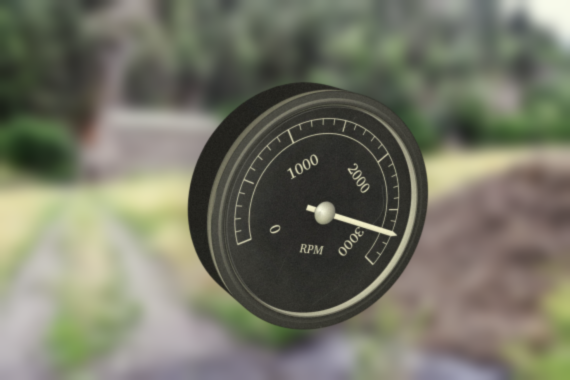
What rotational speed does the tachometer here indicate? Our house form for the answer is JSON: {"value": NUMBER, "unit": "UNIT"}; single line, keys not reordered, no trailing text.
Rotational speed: {"value": 2700, "unit": "rpm"}
